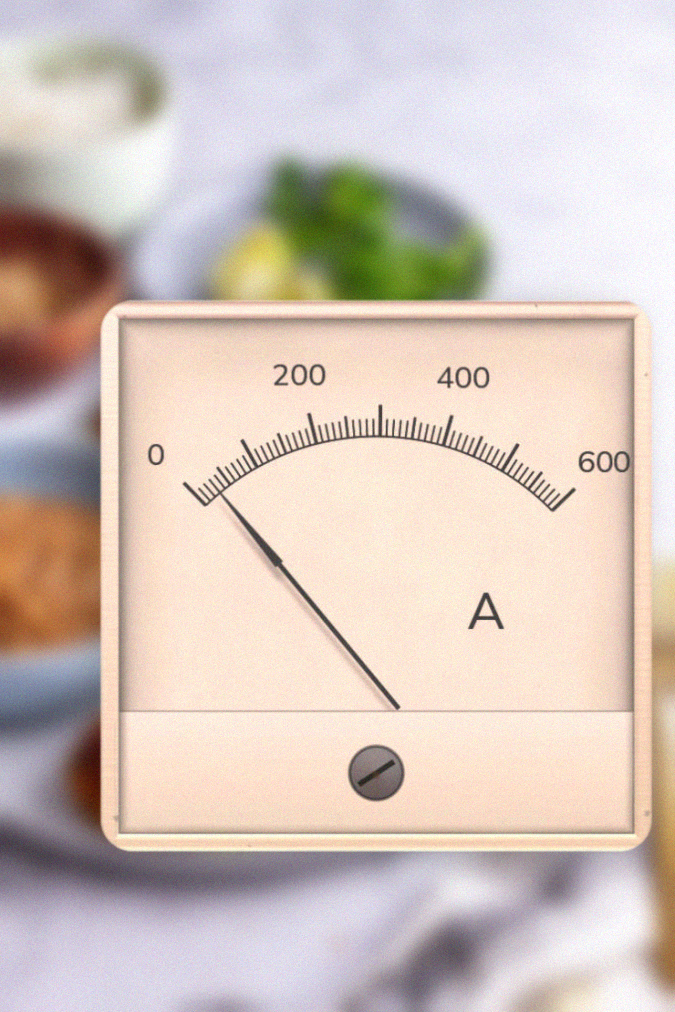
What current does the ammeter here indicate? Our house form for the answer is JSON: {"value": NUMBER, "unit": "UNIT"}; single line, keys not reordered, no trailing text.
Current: {"value": 30, "unit": "A"}
